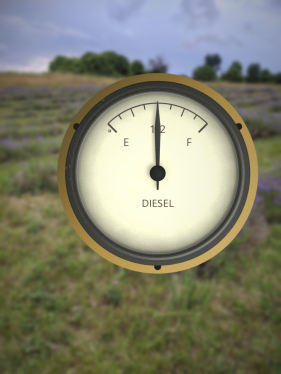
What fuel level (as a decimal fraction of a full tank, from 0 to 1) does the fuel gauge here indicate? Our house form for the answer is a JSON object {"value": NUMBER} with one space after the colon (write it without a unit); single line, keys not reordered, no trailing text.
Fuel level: {"value": 0.5}
